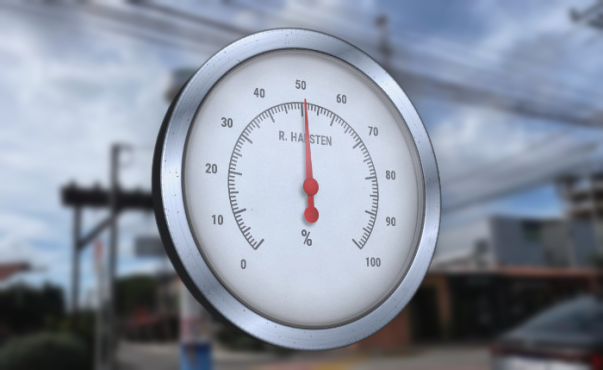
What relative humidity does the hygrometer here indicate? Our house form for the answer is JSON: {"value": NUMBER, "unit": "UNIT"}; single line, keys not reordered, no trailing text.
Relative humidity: {"value": 50, "unit": "%"}
